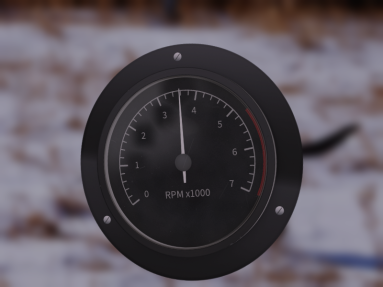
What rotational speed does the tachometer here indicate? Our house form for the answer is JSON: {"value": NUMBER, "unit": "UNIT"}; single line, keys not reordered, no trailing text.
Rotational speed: {"value": 3600, "unit": "rpm"}
